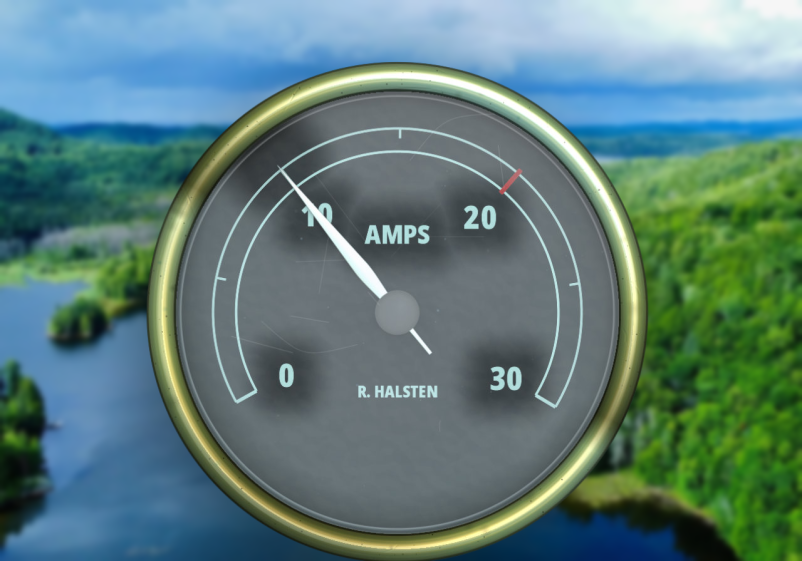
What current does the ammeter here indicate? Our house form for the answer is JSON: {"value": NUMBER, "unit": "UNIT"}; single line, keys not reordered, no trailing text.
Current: {"value": 10, "unit": "A"}
